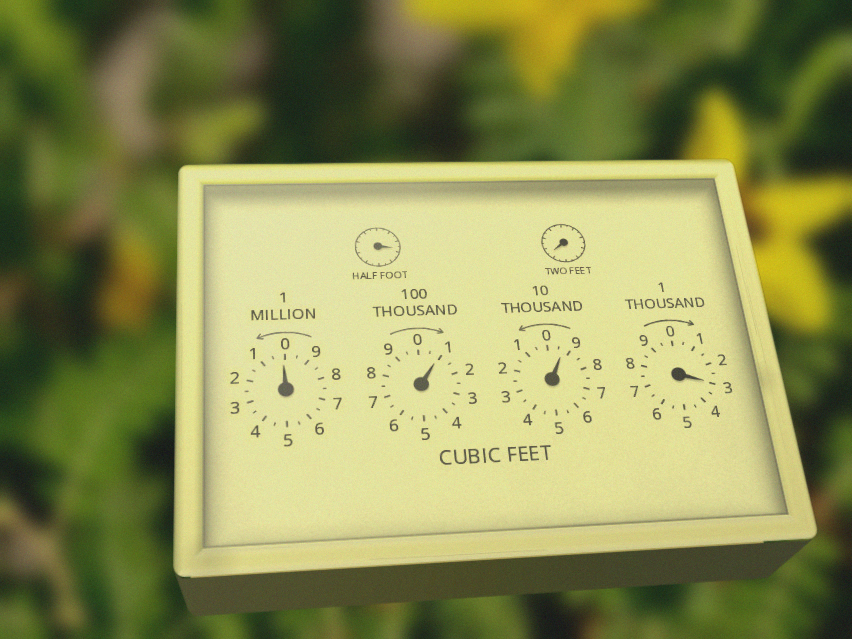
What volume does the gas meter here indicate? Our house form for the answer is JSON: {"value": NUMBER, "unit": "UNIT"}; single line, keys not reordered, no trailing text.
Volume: {"value": 9300, "unit": "ft³"}
